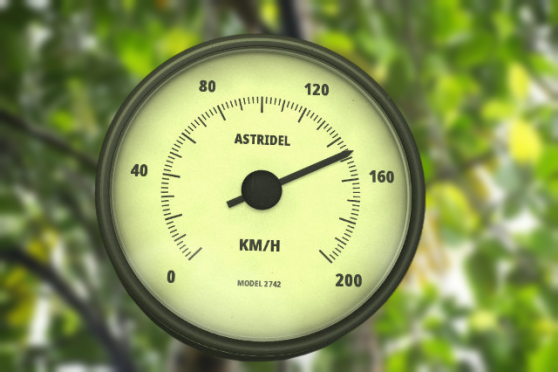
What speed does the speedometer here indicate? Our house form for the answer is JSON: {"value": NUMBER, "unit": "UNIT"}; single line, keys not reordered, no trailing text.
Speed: {"value": 148, "unit": "km/h"}
